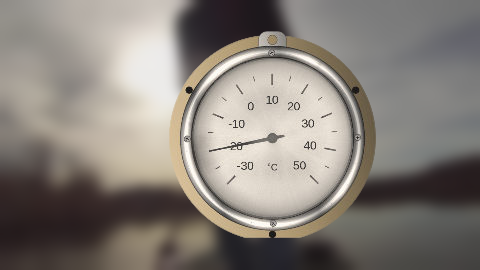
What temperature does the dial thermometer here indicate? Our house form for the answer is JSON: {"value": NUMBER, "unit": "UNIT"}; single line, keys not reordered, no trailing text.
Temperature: {"value": -20, "unit": "°C"}
